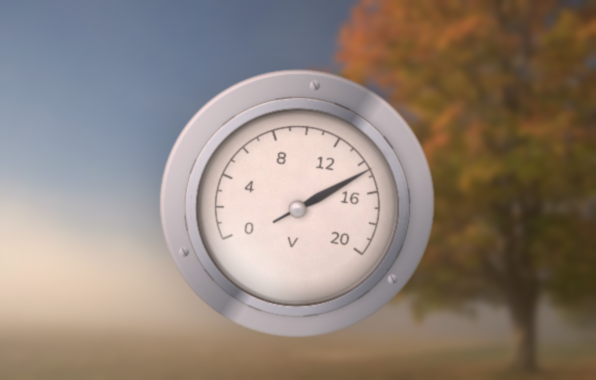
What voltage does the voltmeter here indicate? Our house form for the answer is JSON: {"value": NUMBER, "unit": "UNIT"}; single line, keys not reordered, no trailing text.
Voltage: {"value": 14.5, "unit": "V"}
